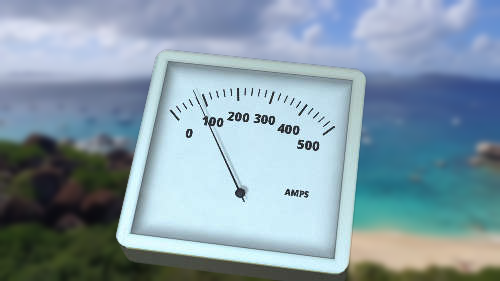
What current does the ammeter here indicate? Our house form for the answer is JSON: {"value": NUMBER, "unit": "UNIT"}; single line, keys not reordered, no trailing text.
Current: {"value": 80, "unit": "A"}
